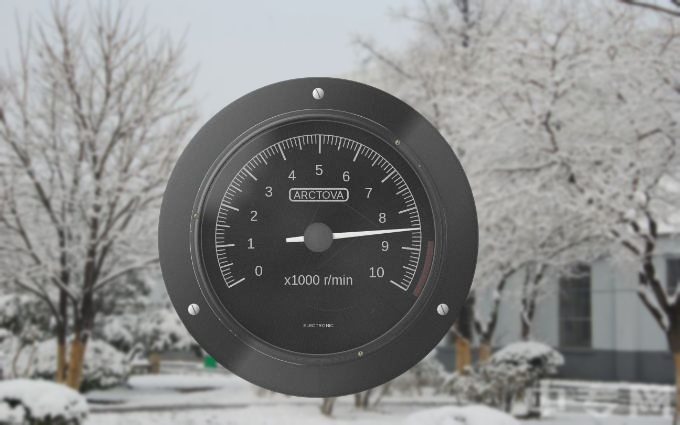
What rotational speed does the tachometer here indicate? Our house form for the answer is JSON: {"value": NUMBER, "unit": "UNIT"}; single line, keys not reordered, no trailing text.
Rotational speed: {"value": 8500, "unit": "rpm"}
